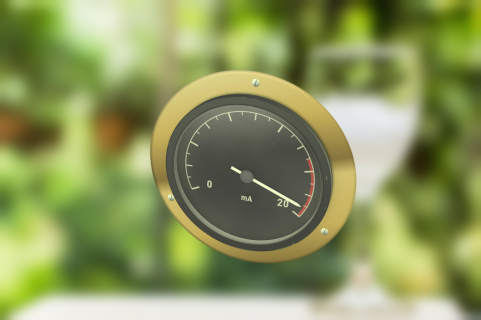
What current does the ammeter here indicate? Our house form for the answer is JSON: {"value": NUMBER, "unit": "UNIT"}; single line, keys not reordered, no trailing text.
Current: {"value": 19, "unit": "mA"}
